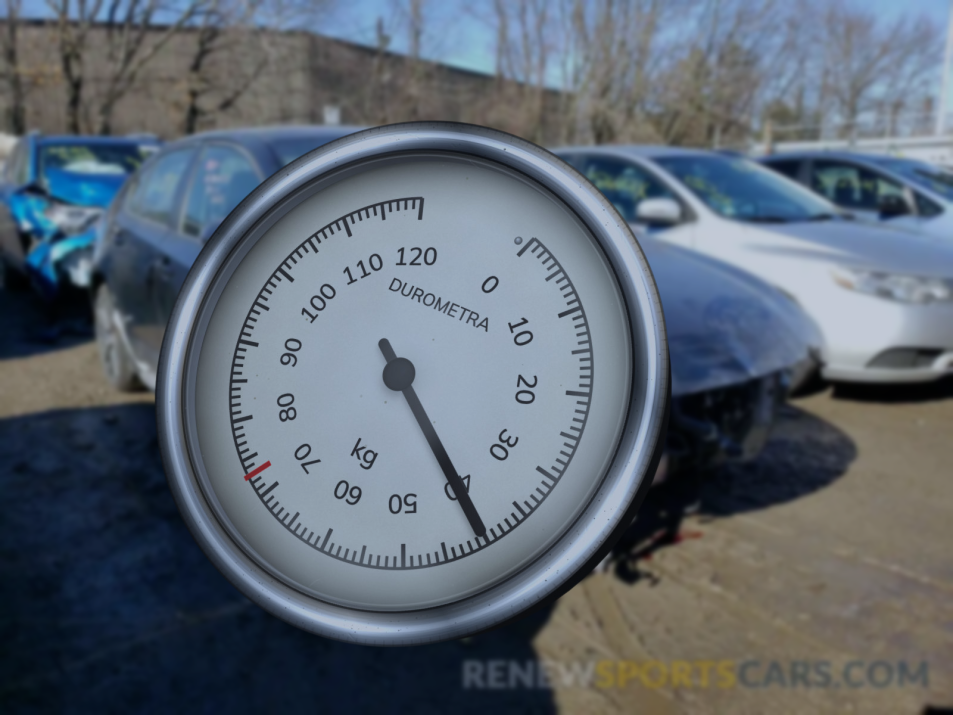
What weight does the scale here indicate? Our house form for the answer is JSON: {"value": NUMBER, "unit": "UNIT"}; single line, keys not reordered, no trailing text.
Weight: {"value": 40, "unit": "kg"}
